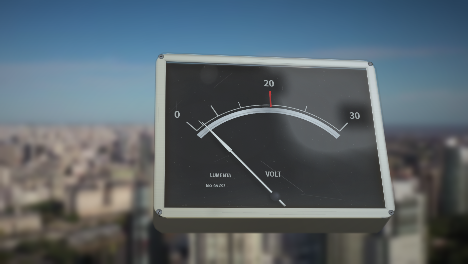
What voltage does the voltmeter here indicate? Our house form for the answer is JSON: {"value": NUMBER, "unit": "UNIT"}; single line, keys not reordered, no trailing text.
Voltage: {"value": 5, "unit": "V"}
